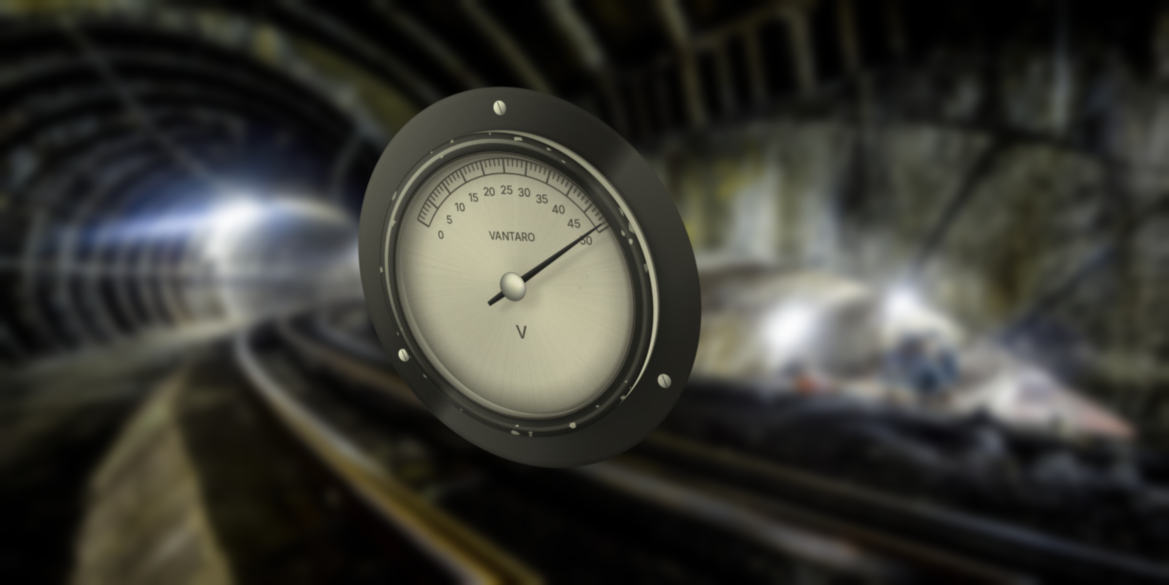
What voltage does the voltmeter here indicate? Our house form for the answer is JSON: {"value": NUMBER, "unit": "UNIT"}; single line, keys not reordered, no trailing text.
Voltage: {"value": 49, "unit": "V"}
